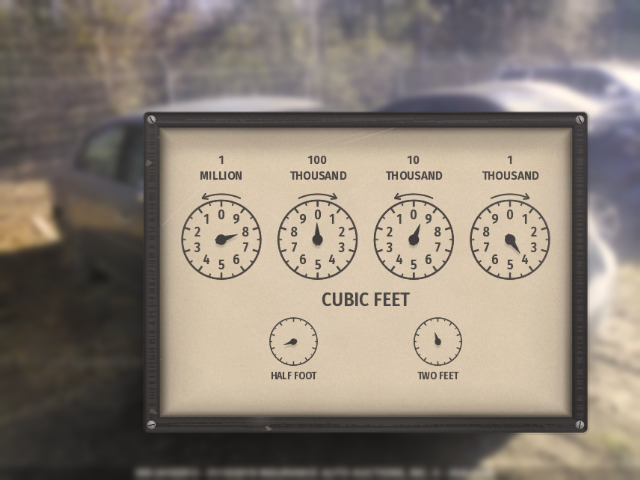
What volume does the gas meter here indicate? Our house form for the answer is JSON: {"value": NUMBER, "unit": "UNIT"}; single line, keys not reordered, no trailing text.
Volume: {"value": 799400, "unit": "ft³"}
